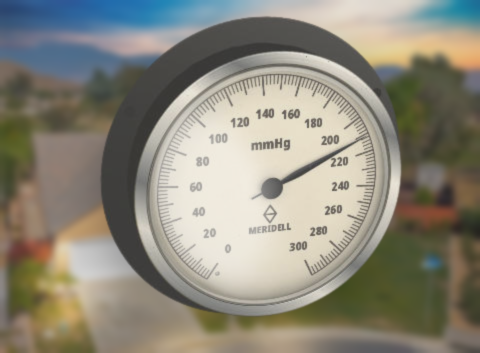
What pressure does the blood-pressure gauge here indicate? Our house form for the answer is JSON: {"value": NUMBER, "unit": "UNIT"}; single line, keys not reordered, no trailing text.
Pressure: {"value": 210, "unit": "mmHg"}
